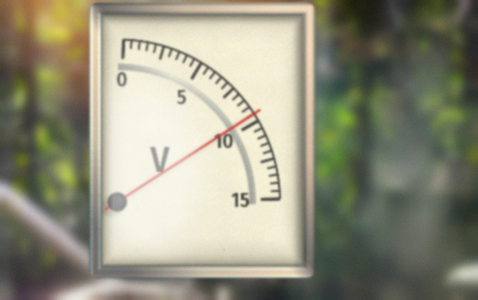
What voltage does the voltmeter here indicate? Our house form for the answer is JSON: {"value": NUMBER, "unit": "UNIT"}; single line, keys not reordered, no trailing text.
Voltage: {"value": 9.5, "unit": "V"}
